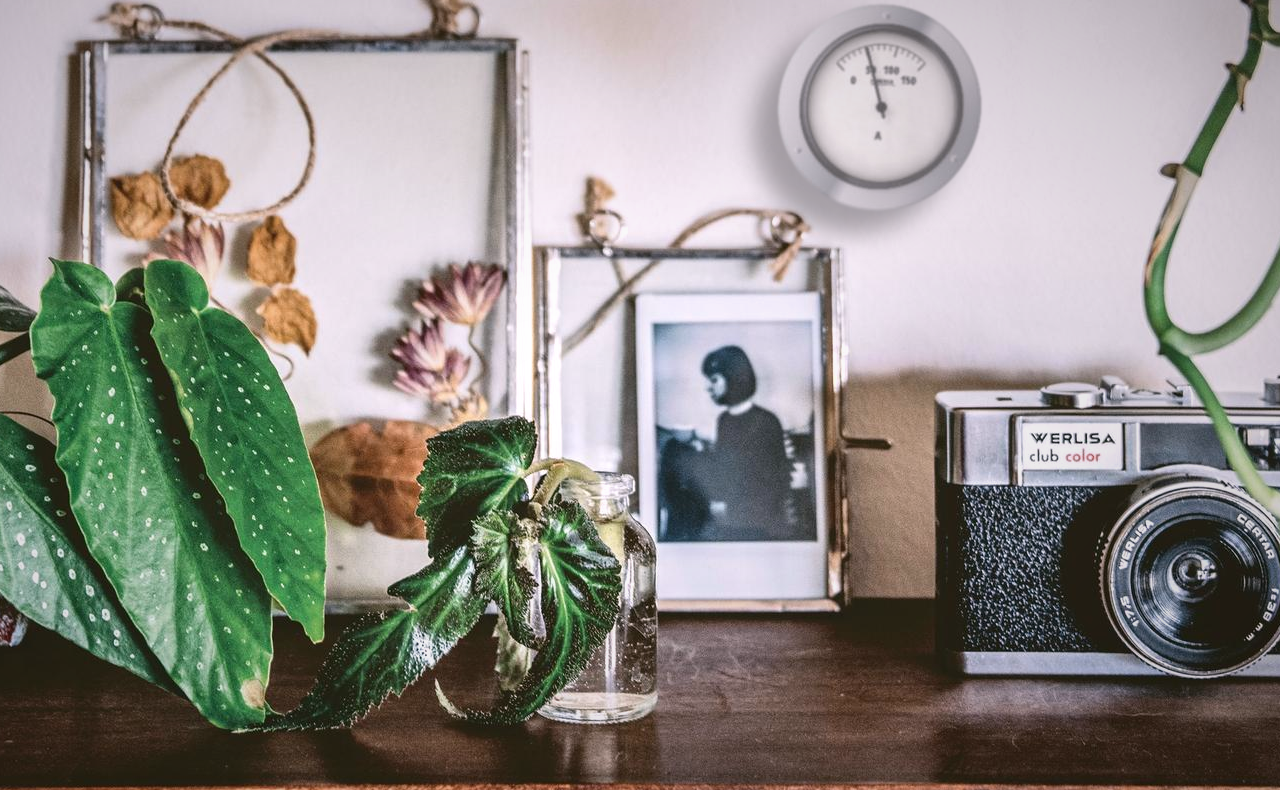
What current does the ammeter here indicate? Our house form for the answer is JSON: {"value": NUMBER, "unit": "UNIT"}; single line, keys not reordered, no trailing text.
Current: {"value": 50, "unit": "A"}
